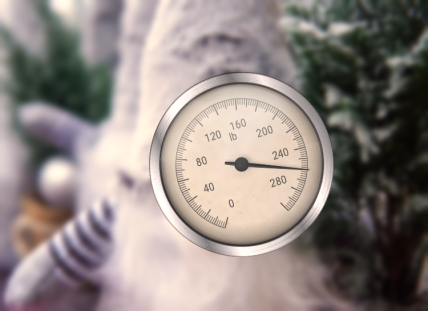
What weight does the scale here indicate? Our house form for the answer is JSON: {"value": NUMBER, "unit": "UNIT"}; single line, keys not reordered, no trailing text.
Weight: {"value": 260, "unit": "lb"}
